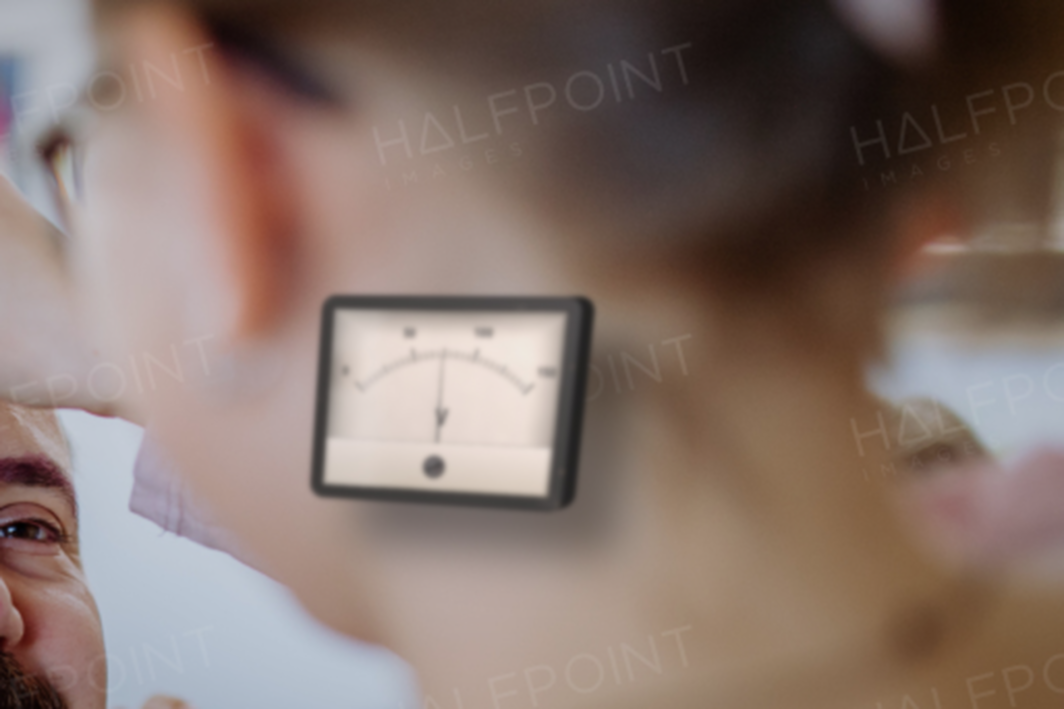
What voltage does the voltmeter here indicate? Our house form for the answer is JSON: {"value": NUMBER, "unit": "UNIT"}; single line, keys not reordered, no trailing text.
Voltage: {"value": 75, "unit": "V"}
